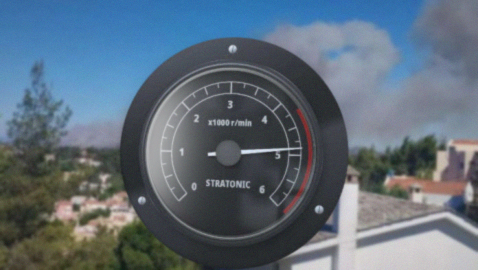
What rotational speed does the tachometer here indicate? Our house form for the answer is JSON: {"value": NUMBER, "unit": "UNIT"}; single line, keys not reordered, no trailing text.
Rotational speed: {"value": 4875, "unit": "rpm"}
